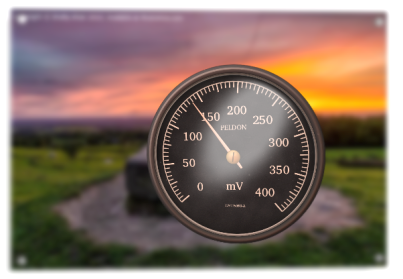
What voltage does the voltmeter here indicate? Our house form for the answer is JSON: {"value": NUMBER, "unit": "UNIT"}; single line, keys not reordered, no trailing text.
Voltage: {"value": 140, "unit": "mV"}
